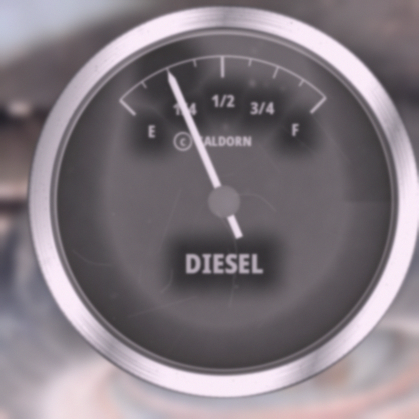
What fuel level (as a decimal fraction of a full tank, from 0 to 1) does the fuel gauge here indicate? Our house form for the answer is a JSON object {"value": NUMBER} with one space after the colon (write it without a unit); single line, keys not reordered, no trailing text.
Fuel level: {"value": 0.25}
